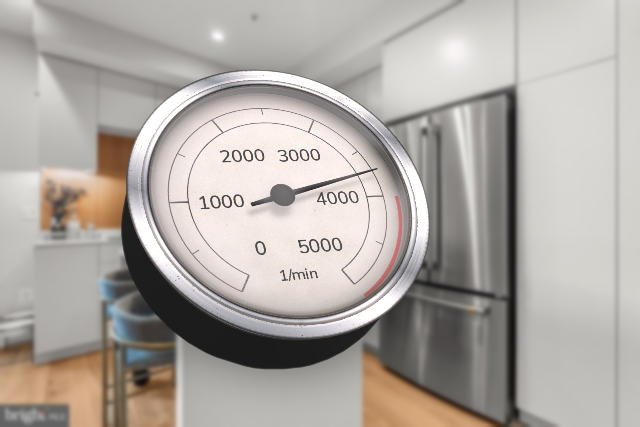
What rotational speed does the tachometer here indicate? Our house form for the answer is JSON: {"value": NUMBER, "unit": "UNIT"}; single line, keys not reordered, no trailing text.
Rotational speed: {"value": 3750, "unit": "rpm"}
